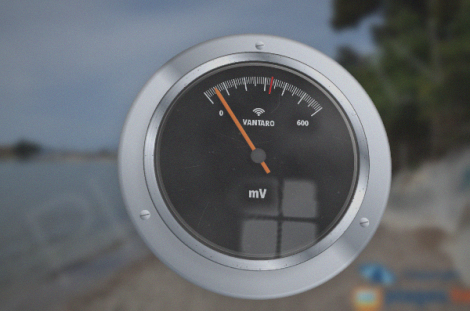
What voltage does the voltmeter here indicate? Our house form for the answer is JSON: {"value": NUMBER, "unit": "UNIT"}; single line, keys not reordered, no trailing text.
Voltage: {"value": 50, "unit": "mV"}
